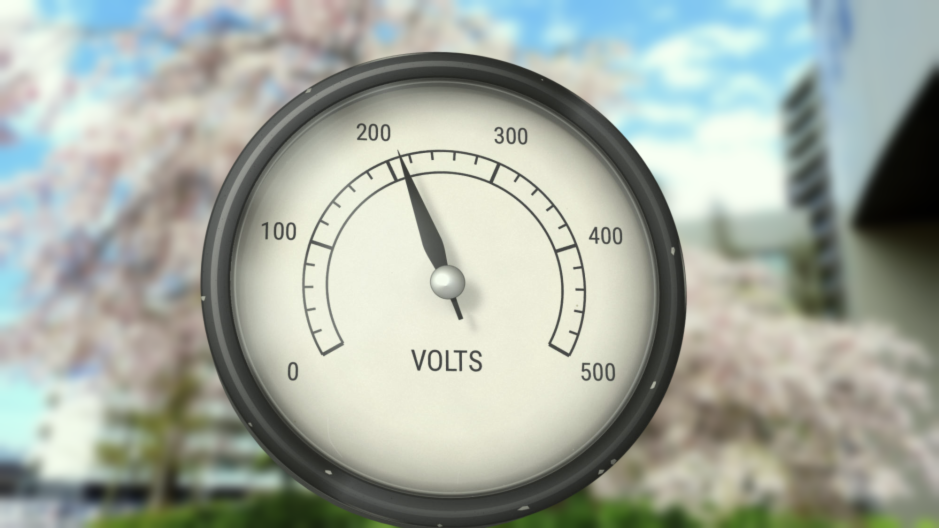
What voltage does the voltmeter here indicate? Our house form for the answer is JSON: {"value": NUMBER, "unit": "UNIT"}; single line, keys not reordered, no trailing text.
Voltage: {"value": 210, "unit": "V"}
